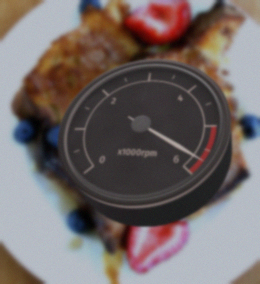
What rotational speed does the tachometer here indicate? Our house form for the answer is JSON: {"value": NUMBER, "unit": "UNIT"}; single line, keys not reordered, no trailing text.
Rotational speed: {"value": 5750, "unit": "rpm"}
